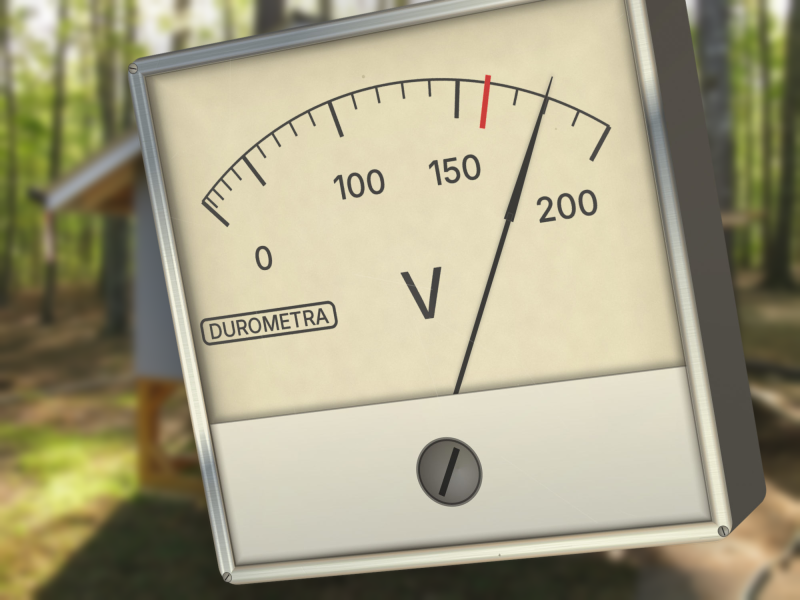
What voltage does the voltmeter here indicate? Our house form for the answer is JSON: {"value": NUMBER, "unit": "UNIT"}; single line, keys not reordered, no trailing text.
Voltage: {"value": 180, "unit": "V"}
